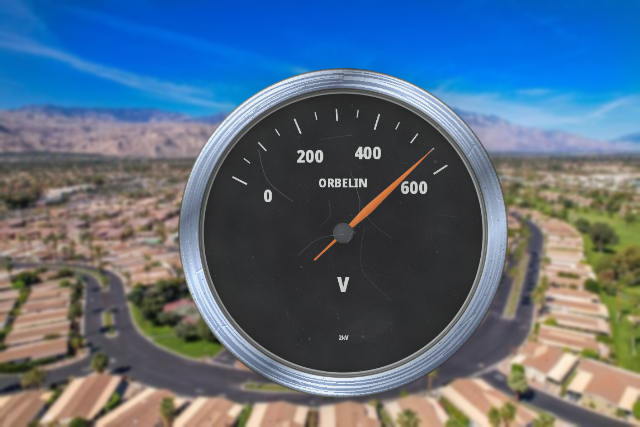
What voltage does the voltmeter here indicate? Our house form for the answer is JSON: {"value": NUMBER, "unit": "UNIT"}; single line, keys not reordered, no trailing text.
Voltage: {"value": 550, "unit": "V"}
